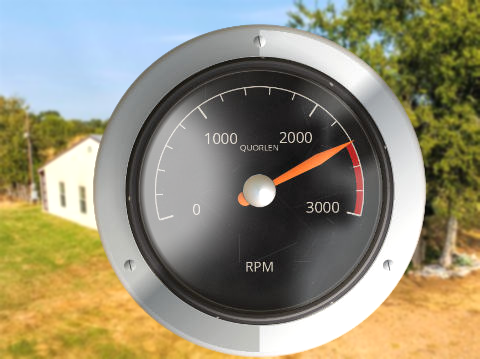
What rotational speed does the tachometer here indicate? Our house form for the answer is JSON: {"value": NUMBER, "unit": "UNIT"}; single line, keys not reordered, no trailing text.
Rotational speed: {"value": 2400, "unit": "rpm"}
